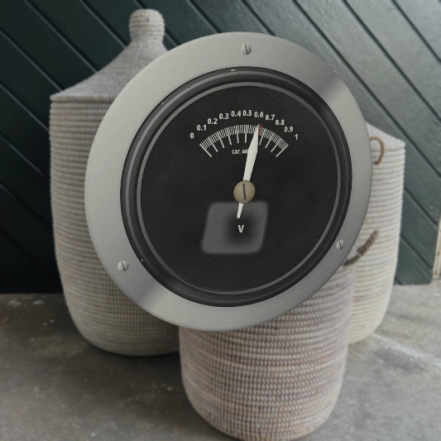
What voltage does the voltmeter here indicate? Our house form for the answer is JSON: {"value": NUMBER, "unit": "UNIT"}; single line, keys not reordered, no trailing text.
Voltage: {"value": 0.6, "unit": "V"}
